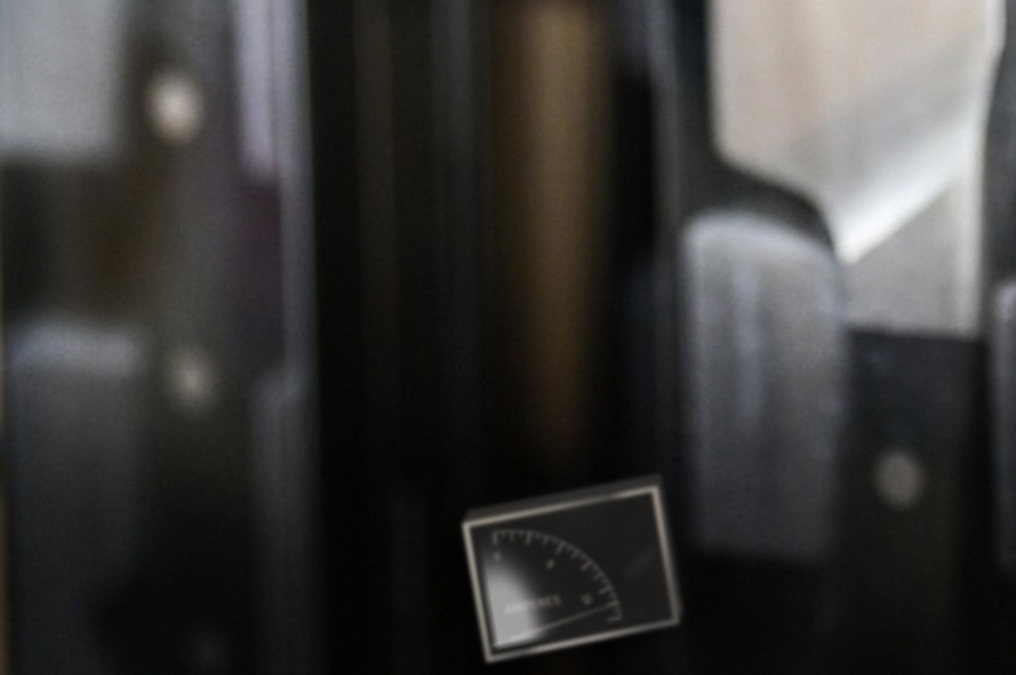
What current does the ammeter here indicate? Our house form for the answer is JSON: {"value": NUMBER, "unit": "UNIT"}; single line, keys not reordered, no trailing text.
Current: {"value": 18, "unit": "A"}
